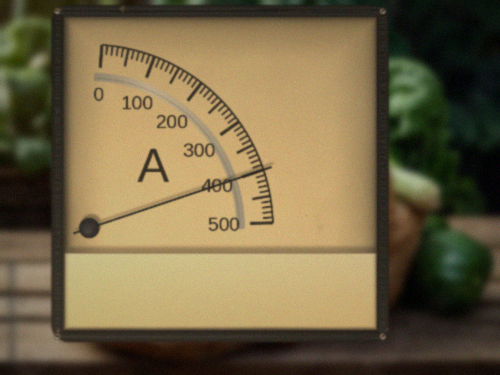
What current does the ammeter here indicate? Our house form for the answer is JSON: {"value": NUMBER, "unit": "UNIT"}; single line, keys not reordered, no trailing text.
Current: {"value": 400, "unit": "A"}
